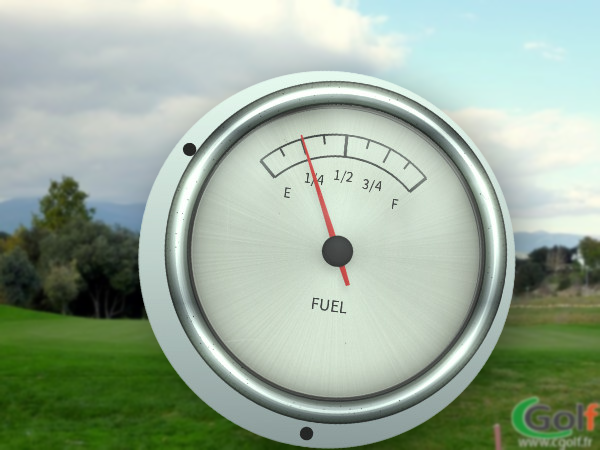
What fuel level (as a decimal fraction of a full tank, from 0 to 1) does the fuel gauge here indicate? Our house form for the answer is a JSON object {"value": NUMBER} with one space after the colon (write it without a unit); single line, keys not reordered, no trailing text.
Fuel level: {"value": 0.25}
